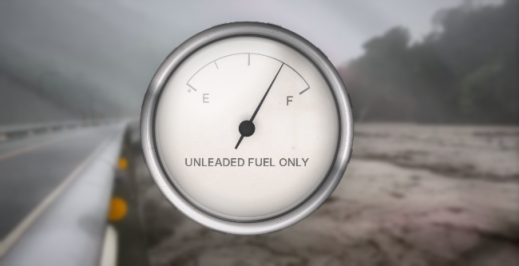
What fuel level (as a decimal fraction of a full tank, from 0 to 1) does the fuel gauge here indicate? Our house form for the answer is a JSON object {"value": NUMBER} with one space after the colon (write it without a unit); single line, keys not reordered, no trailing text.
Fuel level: {"value": 0.75}
